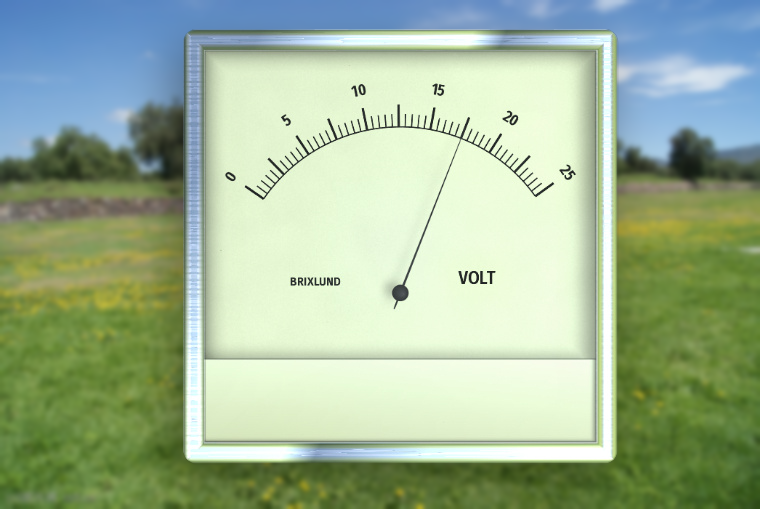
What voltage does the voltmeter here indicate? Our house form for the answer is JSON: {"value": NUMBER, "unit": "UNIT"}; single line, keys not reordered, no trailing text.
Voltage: {"value": 17.5, "unit": "V"}
